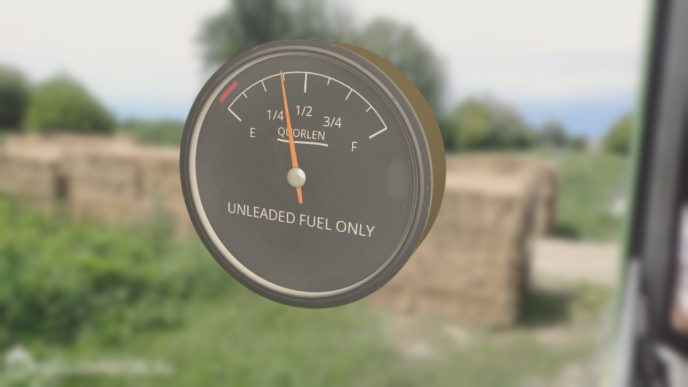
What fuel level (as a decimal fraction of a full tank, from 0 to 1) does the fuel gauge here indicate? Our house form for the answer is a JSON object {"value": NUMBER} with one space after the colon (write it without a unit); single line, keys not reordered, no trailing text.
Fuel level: {"value": 0.375}
